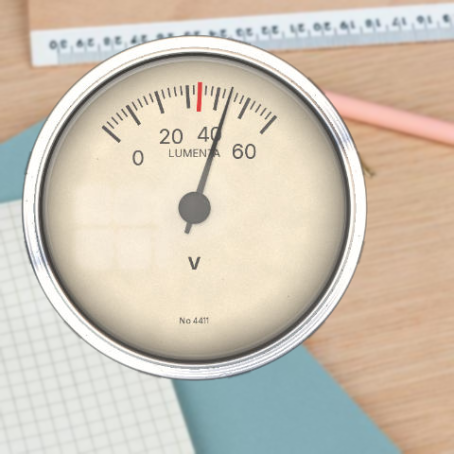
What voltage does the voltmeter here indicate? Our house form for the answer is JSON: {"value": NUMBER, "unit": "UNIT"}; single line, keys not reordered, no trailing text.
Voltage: {"value": 44, "unit": "V"}
